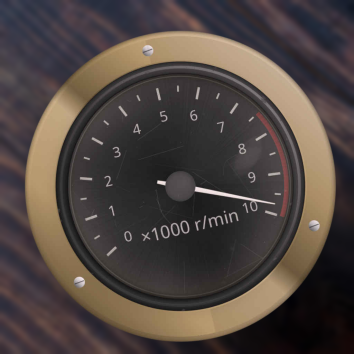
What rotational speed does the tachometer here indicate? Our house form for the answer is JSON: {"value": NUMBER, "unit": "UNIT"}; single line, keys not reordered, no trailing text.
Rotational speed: {"value": 9750, "unit": "rpm"}
